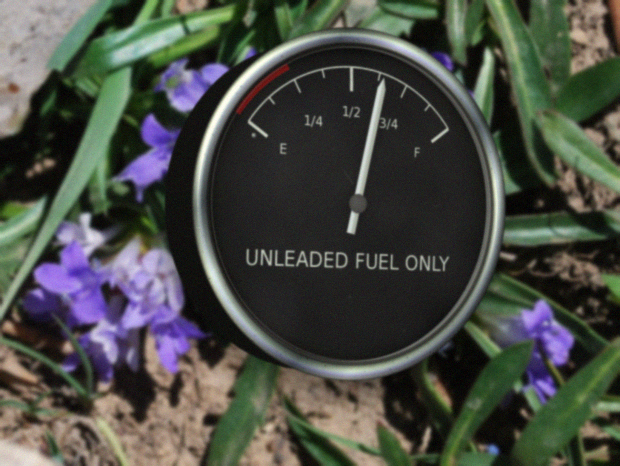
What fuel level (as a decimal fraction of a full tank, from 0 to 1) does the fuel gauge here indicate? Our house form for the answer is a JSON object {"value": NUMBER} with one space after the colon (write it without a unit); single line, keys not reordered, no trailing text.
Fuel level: {"value": 0.625}
